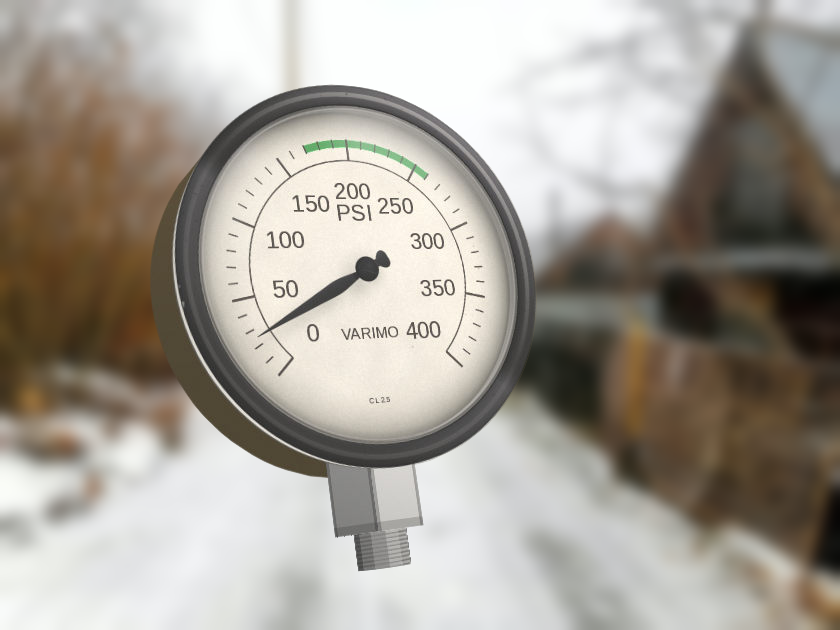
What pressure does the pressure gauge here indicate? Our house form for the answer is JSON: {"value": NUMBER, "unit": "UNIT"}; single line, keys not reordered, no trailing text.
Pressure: {"value": 25, "unit": "psi"}
